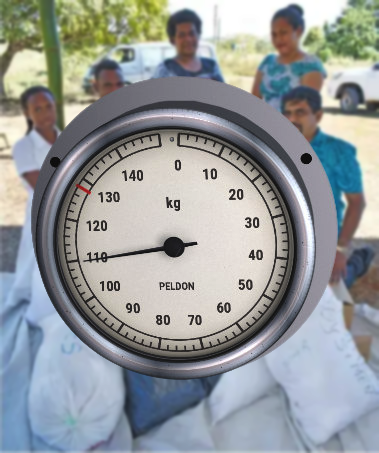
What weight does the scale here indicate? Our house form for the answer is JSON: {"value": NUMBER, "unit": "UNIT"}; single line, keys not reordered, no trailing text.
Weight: {"value": 110, "unit": "kg"}
